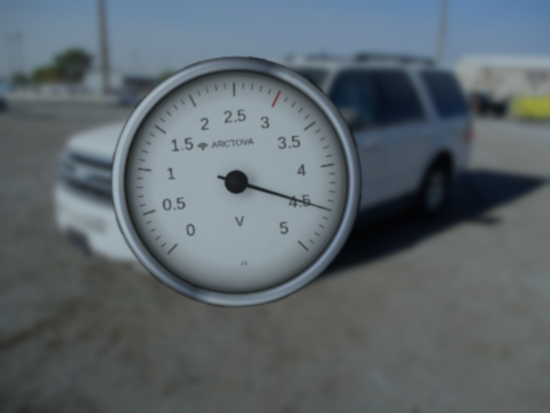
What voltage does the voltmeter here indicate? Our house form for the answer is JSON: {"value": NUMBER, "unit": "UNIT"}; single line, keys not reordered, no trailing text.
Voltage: {"value": 4.5, "unit": "V"}
